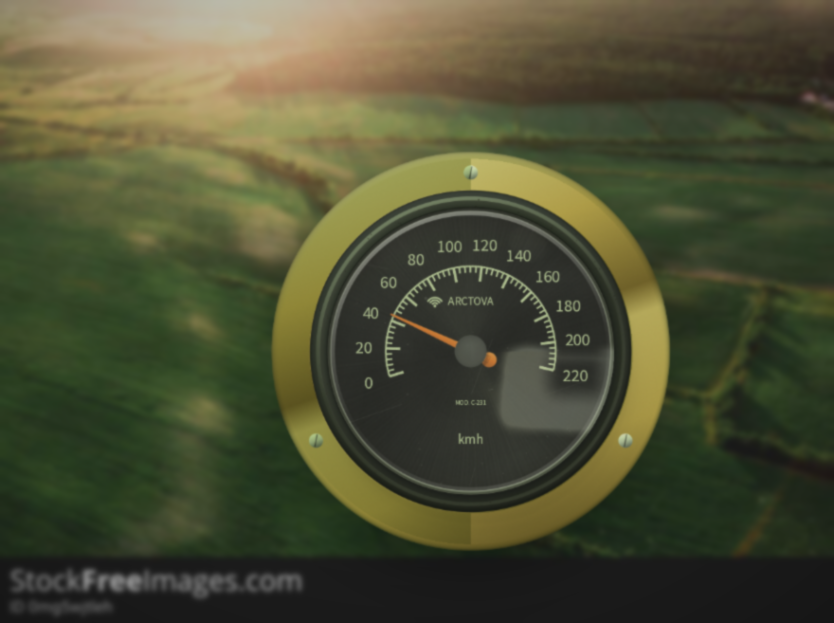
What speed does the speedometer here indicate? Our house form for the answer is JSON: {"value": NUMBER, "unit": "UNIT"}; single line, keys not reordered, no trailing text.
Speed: {"value": 44, "unit": "km/h"}
